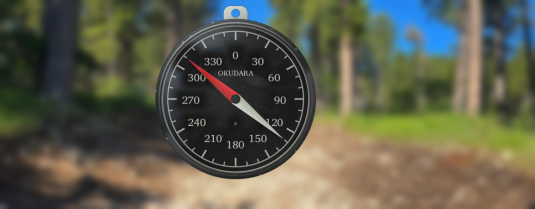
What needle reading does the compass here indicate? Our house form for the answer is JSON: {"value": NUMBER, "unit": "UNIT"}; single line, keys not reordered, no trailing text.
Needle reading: {"value": 310, "unit": "°"}
